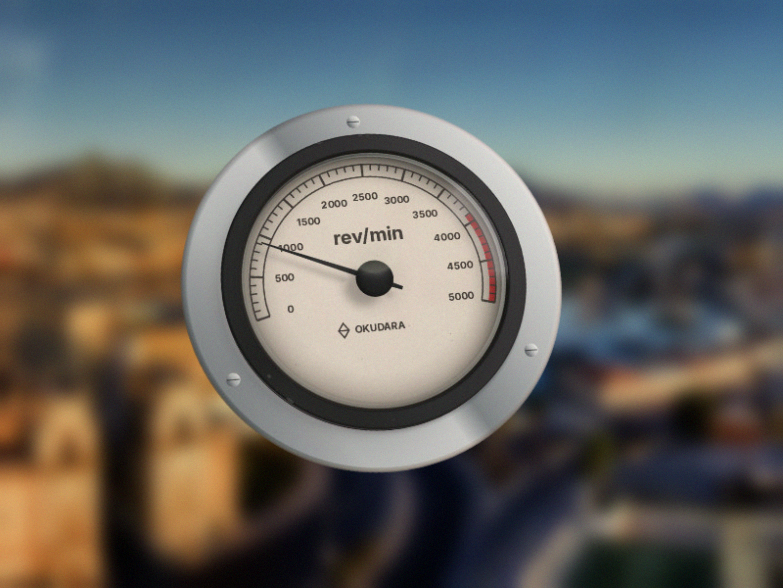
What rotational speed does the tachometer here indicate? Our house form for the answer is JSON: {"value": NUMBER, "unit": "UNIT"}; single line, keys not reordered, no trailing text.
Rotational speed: {"value": 900, "unit": "rpm"}
